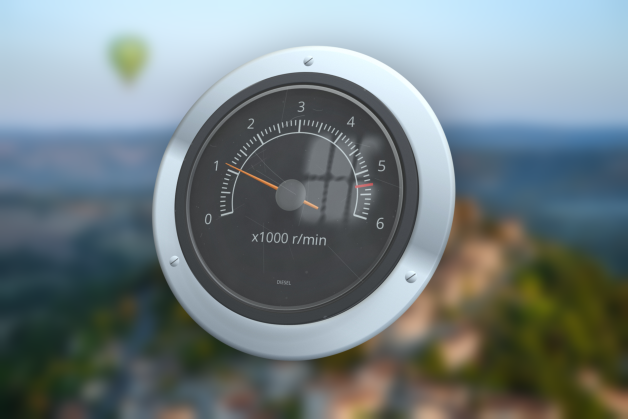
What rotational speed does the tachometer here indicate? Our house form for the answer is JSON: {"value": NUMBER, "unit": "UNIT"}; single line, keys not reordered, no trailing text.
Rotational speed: {"value": 1100, "unit": "rpm"}
